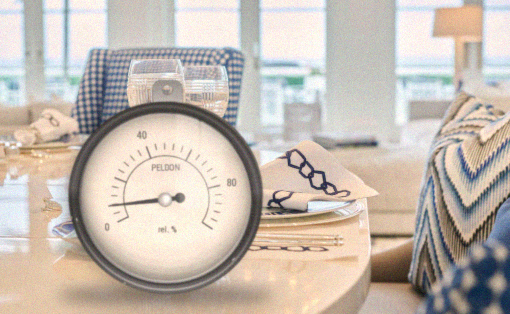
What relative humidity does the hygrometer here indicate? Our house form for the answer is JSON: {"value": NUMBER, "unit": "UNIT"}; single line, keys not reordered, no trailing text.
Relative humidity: {"value": 8, "unit": "%"}
